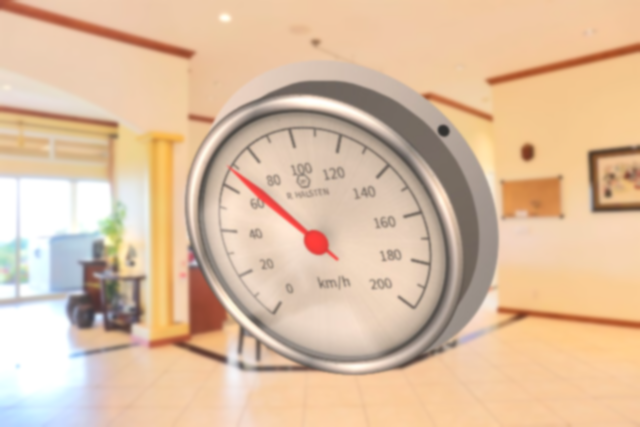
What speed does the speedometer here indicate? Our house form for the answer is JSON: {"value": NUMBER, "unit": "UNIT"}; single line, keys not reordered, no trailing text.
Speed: {"value": 70, "unit": "km/h"}
